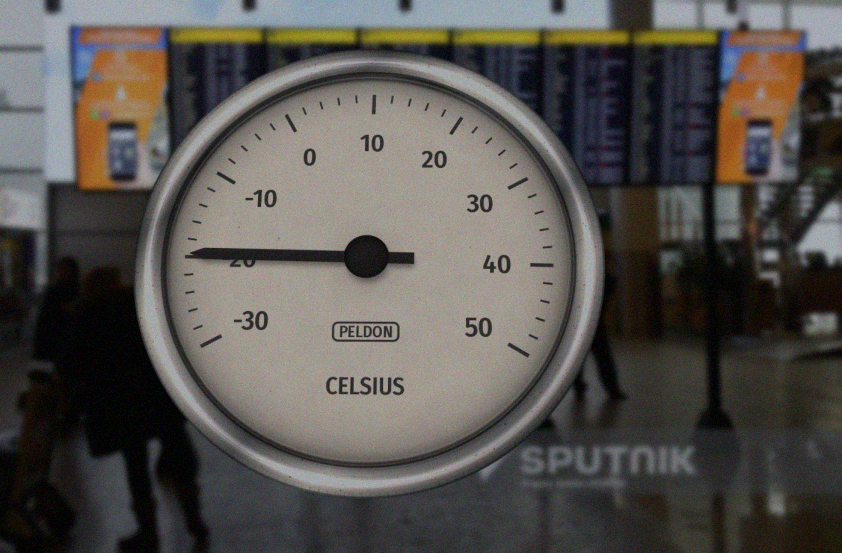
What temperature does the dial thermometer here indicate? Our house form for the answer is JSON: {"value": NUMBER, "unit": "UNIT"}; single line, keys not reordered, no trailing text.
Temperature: {"value": -20, "unit": "°C"}
